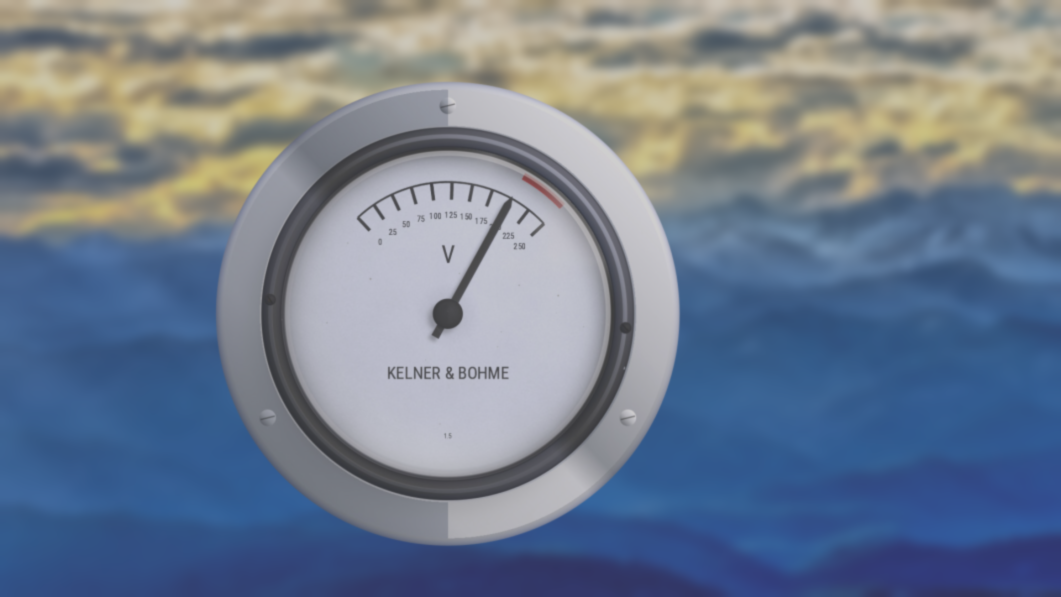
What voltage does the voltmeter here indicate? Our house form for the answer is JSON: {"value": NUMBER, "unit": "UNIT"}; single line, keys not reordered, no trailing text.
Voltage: {"value": 200, "unit": "V"}
